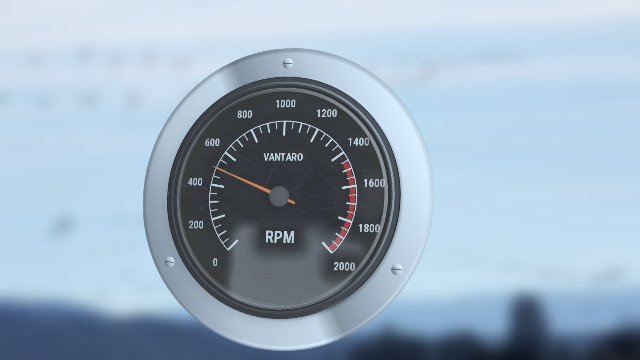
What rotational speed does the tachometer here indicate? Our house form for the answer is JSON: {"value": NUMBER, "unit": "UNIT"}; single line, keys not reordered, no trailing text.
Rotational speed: {"value": 500, "unit": "rpm"}
